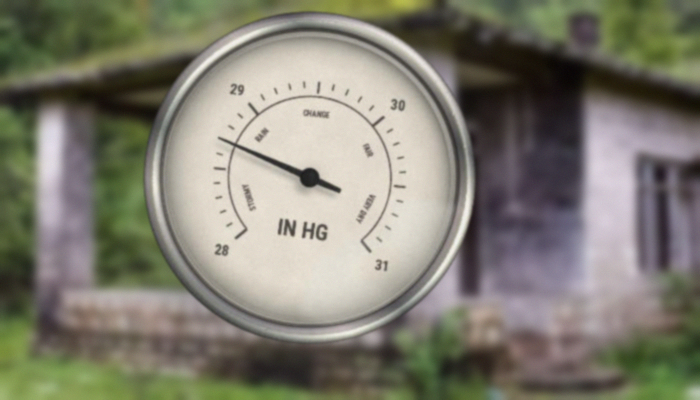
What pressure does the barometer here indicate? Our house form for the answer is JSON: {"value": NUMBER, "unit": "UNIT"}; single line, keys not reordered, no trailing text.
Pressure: {"value": 28.7, "unit": "inHg"}
